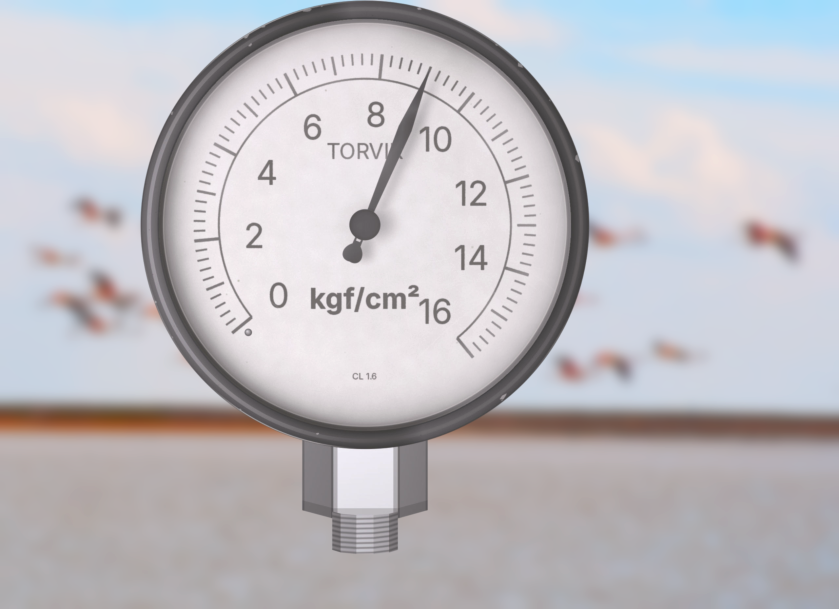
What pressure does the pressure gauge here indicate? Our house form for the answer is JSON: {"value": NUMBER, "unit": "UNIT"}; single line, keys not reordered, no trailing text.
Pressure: {"value": 9, "unit": "kg/cm²"}
